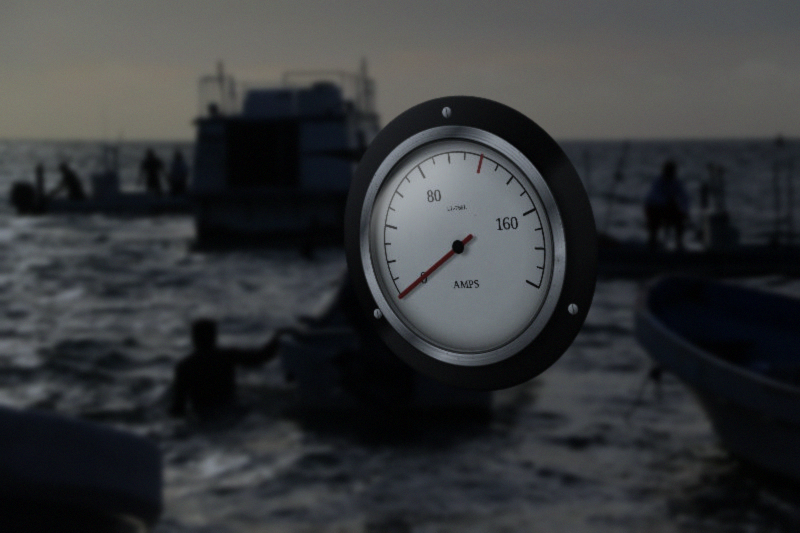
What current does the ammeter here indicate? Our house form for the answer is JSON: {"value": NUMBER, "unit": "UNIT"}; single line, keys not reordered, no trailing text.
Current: {"value": 0, "unit": "A"}
